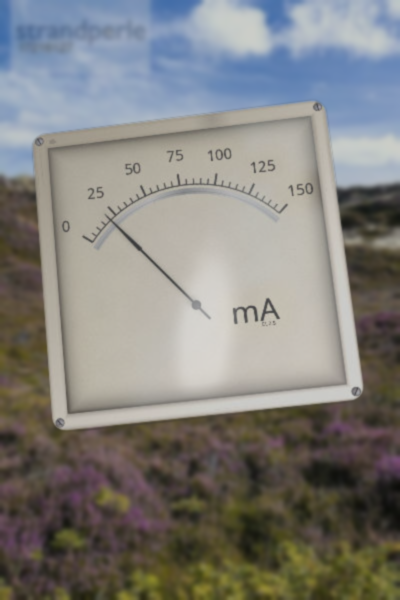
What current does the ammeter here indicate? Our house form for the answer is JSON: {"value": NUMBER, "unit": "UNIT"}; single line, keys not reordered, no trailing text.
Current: {"value": 20, "unit": "mA"}
